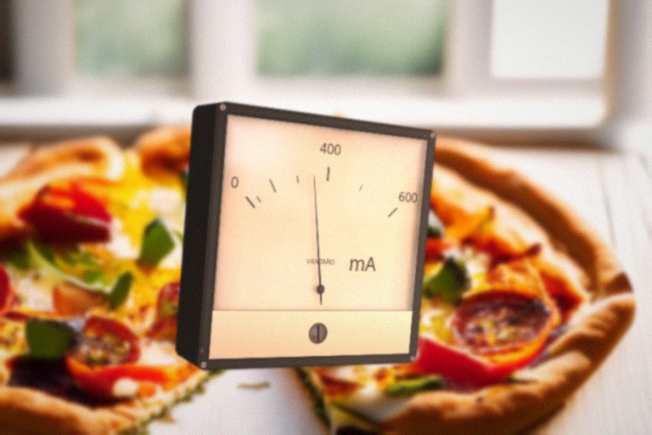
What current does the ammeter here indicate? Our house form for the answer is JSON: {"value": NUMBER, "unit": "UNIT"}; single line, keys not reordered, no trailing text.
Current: {"value": 350, "unit": "mA"}
